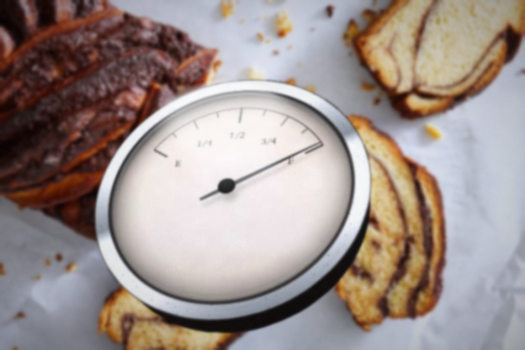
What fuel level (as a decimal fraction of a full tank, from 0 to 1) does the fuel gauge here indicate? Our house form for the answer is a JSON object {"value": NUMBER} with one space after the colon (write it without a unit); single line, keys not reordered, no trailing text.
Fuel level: {"value": 1}
